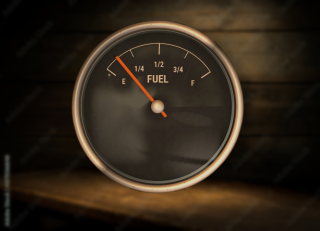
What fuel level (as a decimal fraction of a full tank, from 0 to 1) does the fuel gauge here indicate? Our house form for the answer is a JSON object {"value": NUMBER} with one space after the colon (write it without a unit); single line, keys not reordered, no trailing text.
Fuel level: {"value": 0.125}
